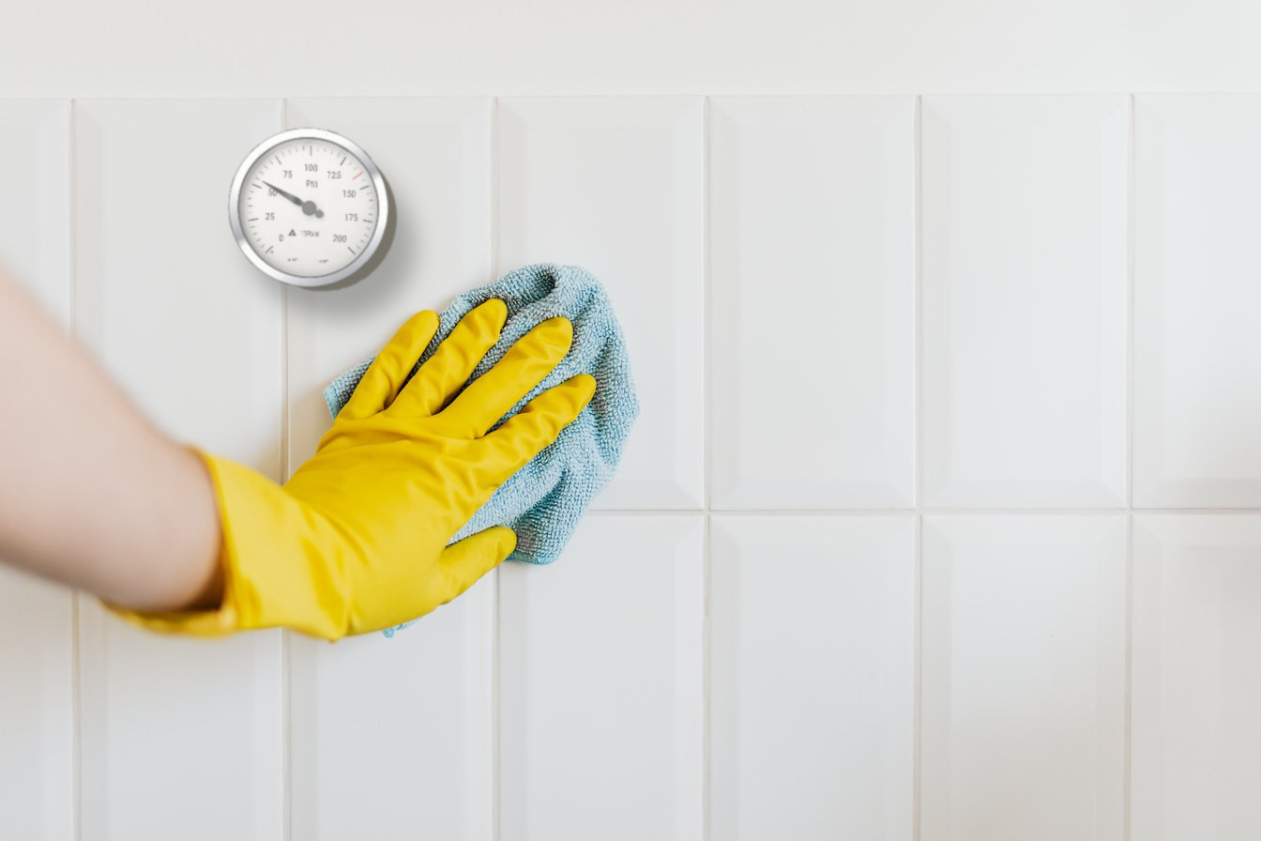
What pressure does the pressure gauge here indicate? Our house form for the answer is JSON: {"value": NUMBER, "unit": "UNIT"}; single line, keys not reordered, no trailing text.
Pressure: {"value": 55, "unit": "psi"}
